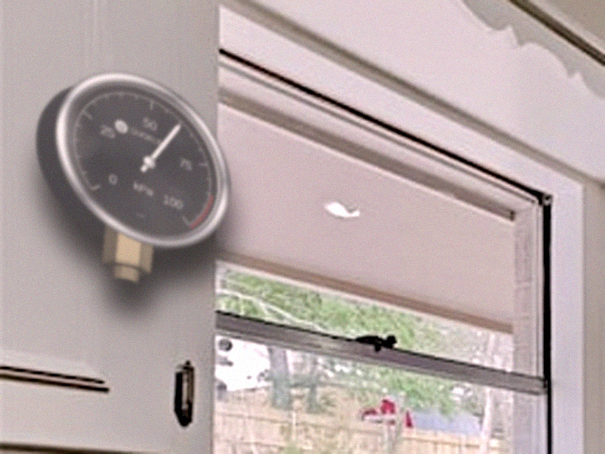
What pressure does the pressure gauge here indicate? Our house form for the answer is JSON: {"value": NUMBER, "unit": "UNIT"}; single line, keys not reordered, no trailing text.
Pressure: {"value": 60, "unit": "kPa"}
